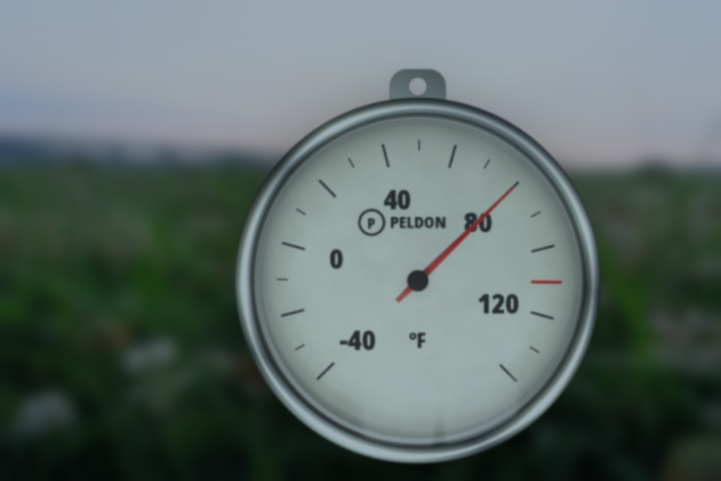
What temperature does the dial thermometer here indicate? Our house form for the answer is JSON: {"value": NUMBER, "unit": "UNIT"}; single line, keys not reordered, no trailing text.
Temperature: {"value": 80, "unit": "°F"}
